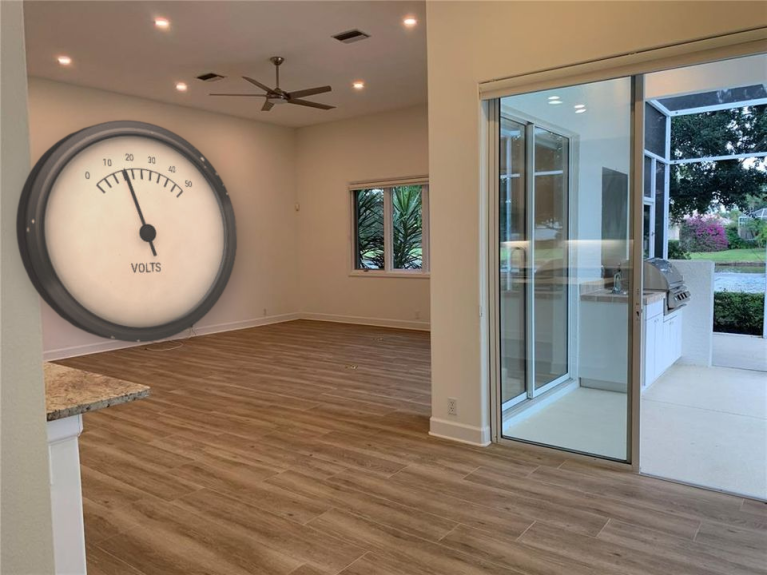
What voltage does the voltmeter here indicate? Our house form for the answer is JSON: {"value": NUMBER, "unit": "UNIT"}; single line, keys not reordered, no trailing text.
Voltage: {"value": 15, "unit": "V"}
